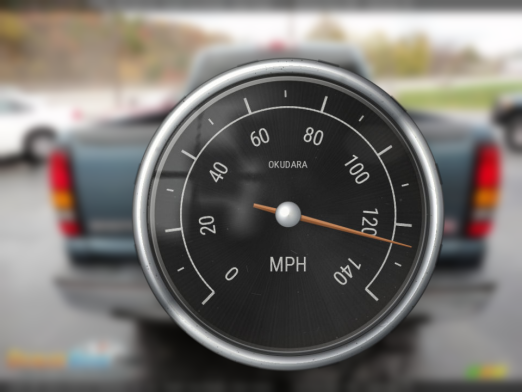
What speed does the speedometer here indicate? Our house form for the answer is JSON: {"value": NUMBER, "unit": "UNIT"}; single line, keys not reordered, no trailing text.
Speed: {"value": 125, "unit": "mph"}
